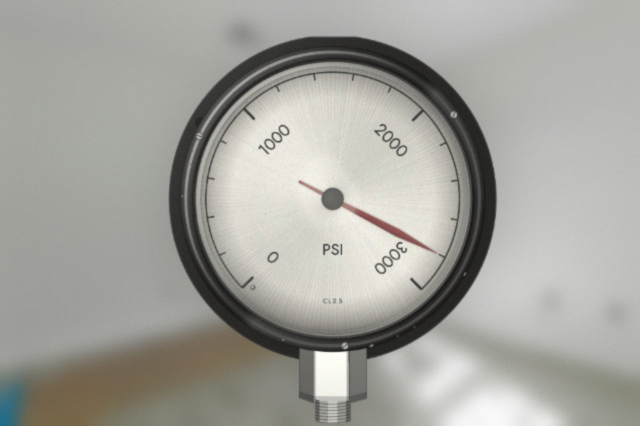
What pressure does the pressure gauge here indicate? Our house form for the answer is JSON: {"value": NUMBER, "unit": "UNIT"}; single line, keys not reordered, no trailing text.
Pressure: {"value": 2800, "unit": "psi"}
